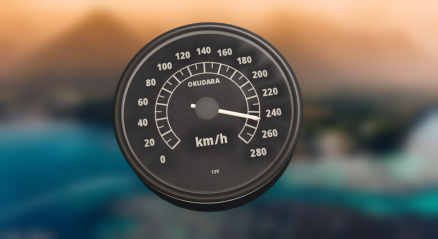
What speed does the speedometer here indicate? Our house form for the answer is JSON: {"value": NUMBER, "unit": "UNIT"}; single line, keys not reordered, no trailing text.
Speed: {"value": 250, "unit": "km/h"}
